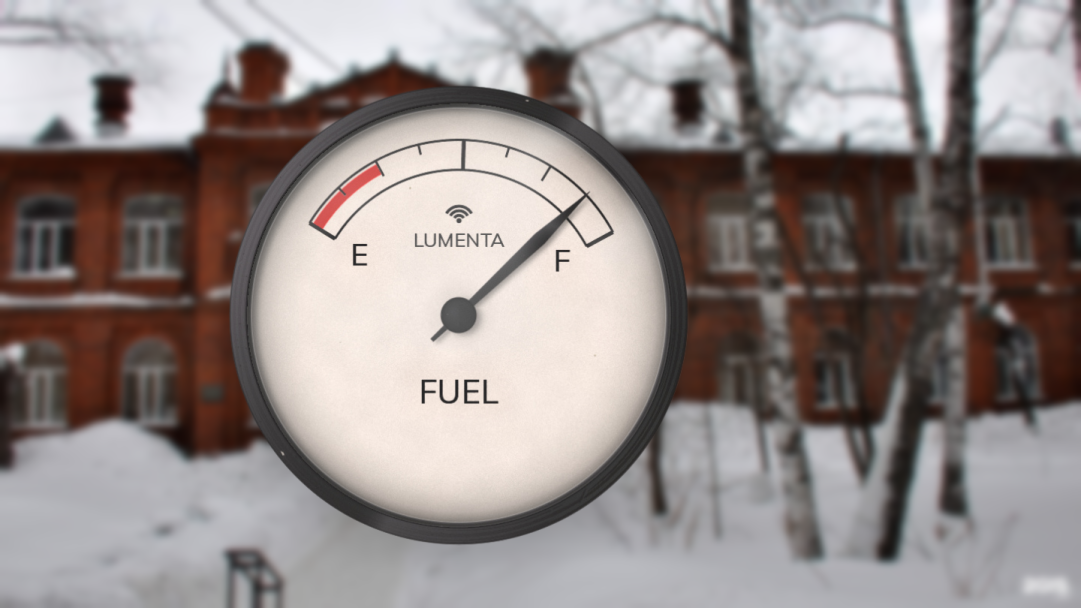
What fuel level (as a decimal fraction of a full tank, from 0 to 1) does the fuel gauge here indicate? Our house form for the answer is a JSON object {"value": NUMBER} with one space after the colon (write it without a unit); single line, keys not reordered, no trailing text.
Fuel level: {"value": 0.875}
